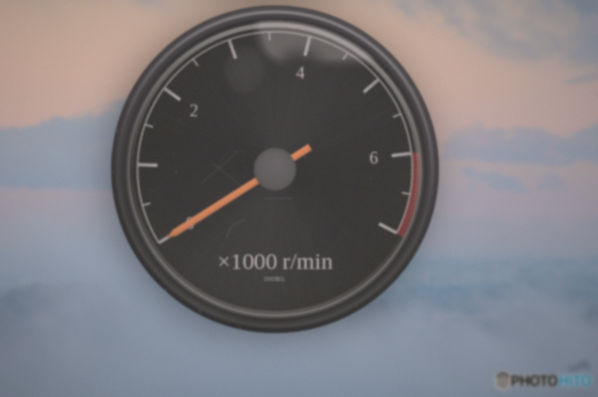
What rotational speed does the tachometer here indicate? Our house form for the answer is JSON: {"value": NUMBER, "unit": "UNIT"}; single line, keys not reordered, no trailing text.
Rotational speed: {"value": 0, "unit": "rpm"}
